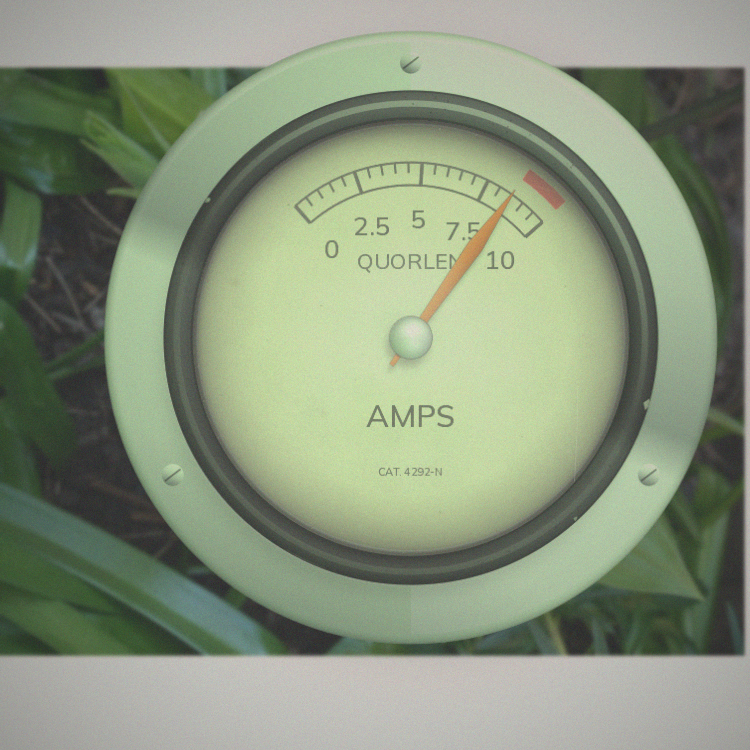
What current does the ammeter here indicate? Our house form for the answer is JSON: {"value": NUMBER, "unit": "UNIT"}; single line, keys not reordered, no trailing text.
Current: {"value": 8.5, "unit": "A"}
